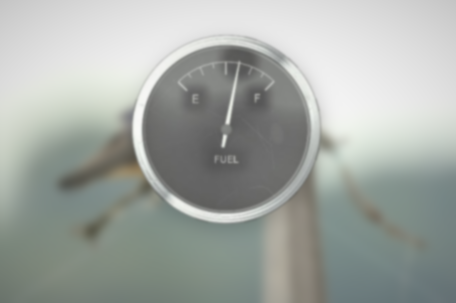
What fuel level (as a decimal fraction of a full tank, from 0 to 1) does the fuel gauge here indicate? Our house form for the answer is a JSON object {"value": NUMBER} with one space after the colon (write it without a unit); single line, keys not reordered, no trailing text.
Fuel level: {"value": 0.625}
